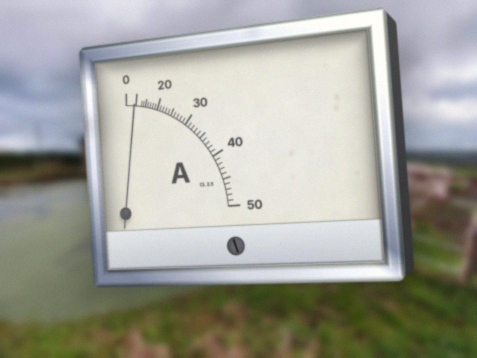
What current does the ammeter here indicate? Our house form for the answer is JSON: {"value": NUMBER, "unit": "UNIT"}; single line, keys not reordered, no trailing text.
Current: {"value": 10, "unit": "A"}
